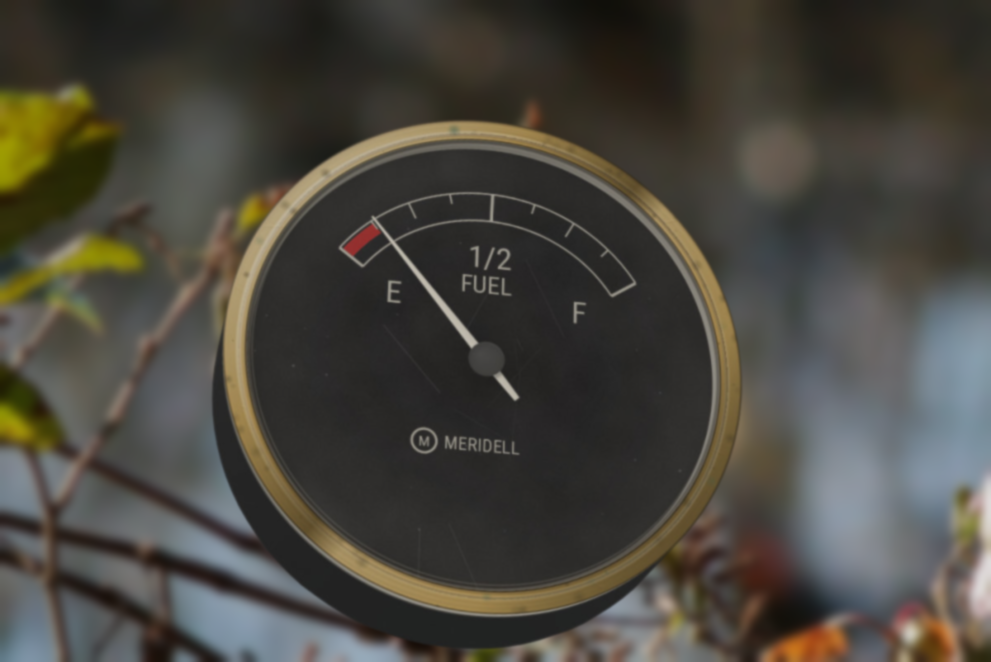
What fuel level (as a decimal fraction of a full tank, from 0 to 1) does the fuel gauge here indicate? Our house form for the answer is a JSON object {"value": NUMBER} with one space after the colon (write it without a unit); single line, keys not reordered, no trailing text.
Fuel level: {"value": 0.125}
